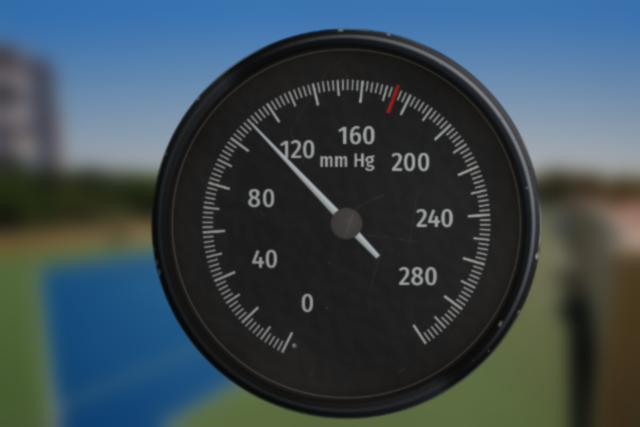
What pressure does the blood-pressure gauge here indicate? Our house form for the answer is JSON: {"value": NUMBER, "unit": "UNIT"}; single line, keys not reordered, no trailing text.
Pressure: {"value": 110, "unit": "mmHg"}
